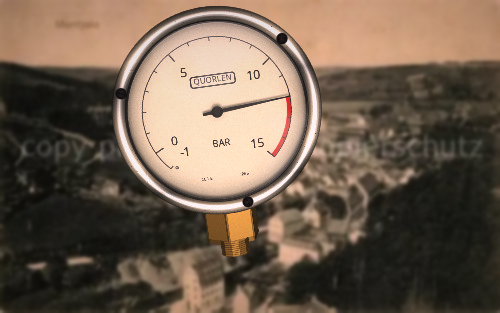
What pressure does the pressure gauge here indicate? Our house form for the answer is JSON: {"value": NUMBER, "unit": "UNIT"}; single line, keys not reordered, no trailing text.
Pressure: {"value": 12, "unit": "bar"}
